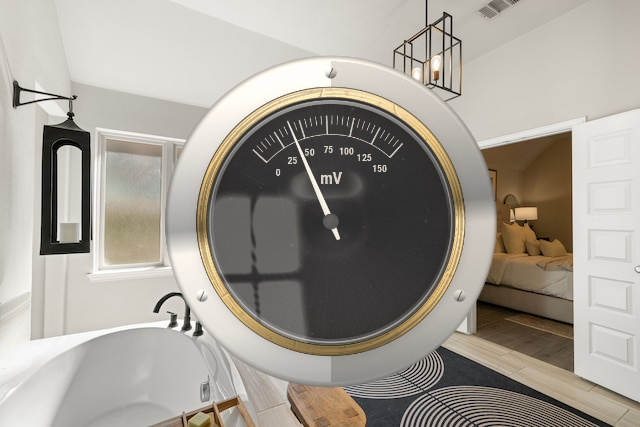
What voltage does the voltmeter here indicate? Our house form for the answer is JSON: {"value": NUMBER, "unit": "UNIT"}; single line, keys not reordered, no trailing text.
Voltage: {"value": 40, "unit": "mV"}
